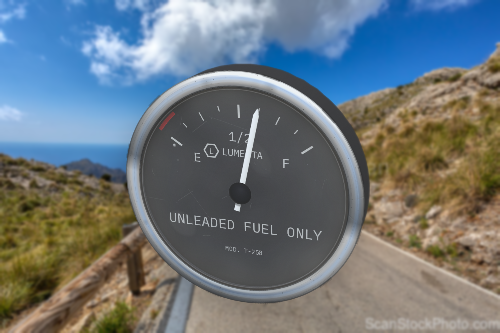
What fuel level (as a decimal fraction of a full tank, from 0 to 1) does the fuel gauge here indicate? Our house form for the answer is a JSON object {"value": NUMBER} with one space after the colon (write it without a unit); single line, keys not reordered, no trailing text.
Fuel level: {"value": 0.625}
